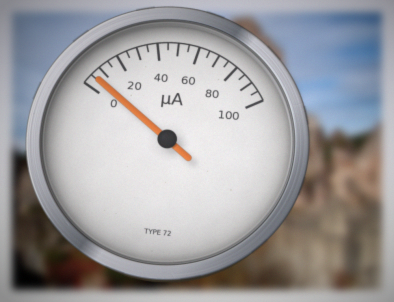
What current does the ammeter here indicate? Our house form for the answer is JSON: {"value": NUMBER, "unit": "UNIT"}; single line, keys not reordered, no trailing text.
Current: {"value": 5, "unit": "µA"}
